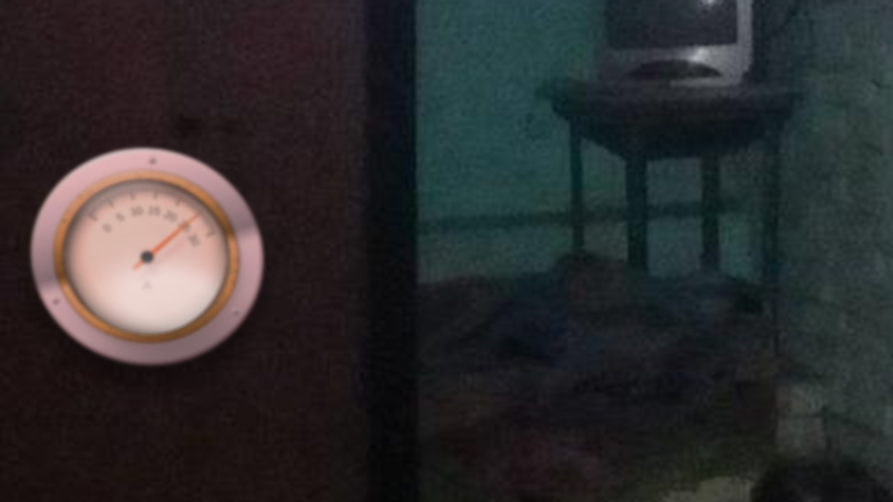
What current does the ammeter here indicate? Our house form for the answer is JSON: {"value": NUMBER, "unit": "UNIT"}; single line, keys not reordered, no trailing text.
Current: {"value": 25, "unit": "A"}
